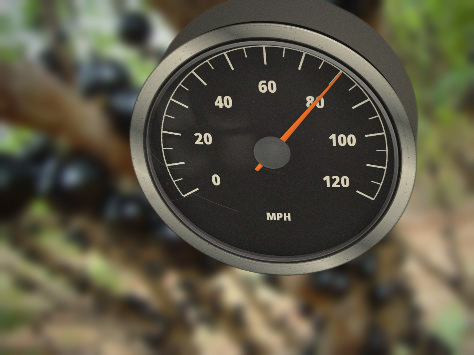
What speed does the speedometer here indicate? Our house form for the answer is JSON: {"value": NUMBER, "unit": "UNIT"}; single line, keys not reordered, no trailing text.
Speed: {"value": 80, "unit": "mph"}
